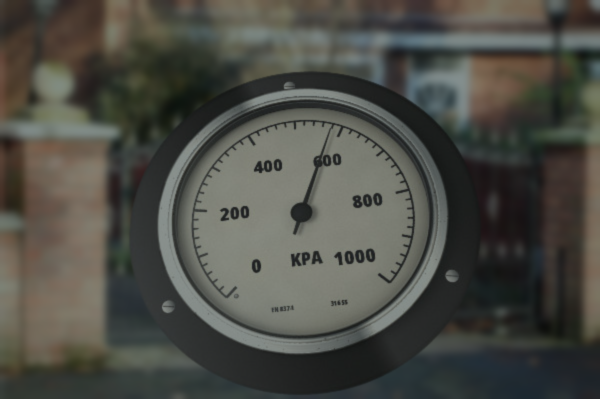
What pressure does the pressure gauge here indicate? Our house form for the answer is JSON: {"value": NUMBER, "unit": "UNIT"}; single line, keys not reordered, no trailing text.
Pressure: {"value": 580, "unit": "kPa"}
